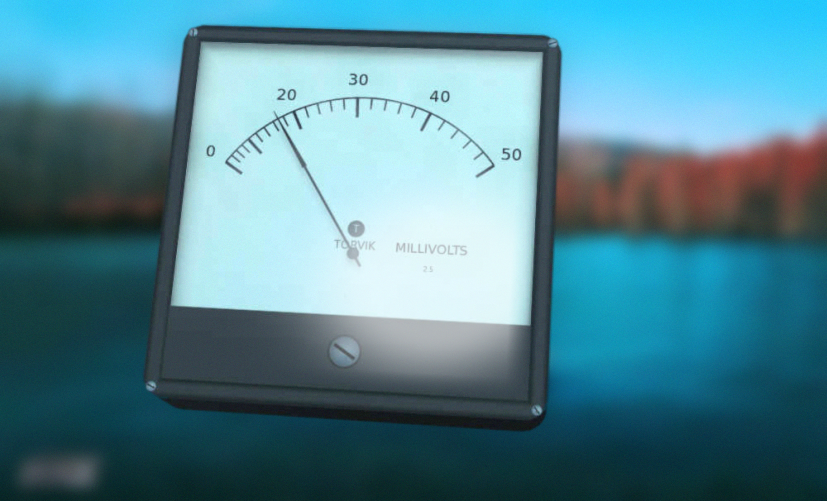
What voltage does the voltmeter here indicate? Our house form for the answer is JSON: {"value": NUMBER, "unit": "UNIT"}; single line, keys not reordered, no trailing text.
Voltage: {"value": 17, "unit": "mV"}
